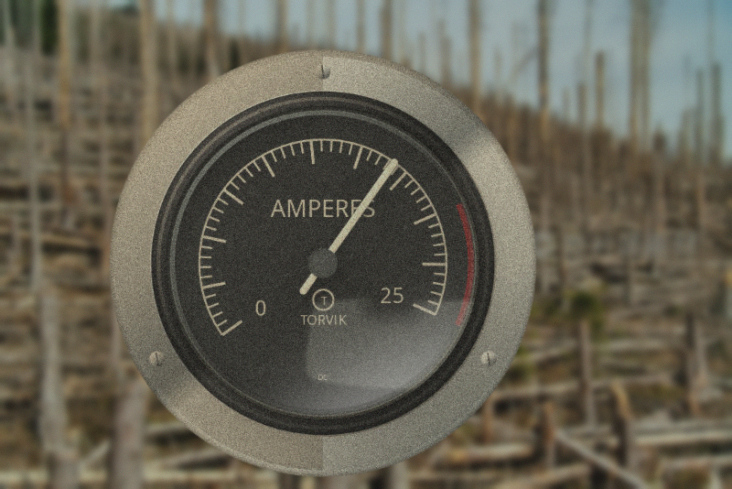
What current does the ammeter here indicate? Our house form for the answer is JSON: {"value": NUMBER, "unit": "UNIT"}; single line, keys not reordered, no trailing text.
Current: {"value": 16.75, "unit": "A"}
